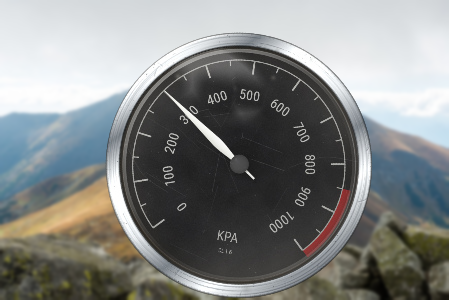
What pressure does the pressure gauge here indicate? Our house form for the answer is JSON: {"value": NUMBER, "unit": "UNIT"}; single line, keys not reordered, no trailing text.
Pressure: {"value": 300, "unit": "kPa"}
